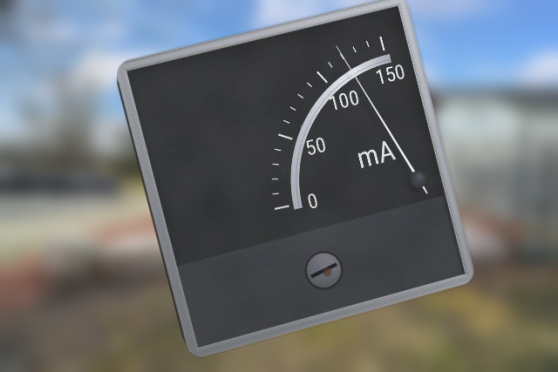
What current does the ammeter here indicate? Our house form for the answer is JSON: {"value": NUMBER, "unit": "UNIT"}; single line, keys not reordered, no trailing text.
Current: {"value": 120, "unit": "mA"}
